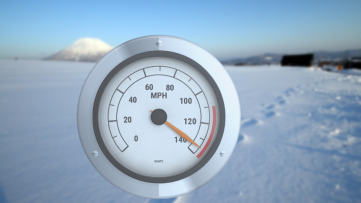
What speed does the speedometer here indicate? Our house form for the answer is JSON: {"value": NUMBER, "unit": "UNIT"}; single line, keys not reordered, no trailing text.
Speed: {"value": 135, "unit": "mph"}
